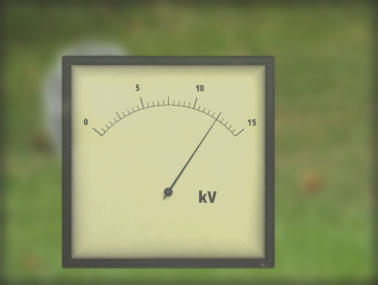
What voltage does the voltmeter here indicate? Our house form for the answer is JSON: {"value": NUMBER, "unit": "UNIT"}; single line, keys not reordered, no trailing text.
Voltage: {"value": 12.5, "unit": "kV"}
